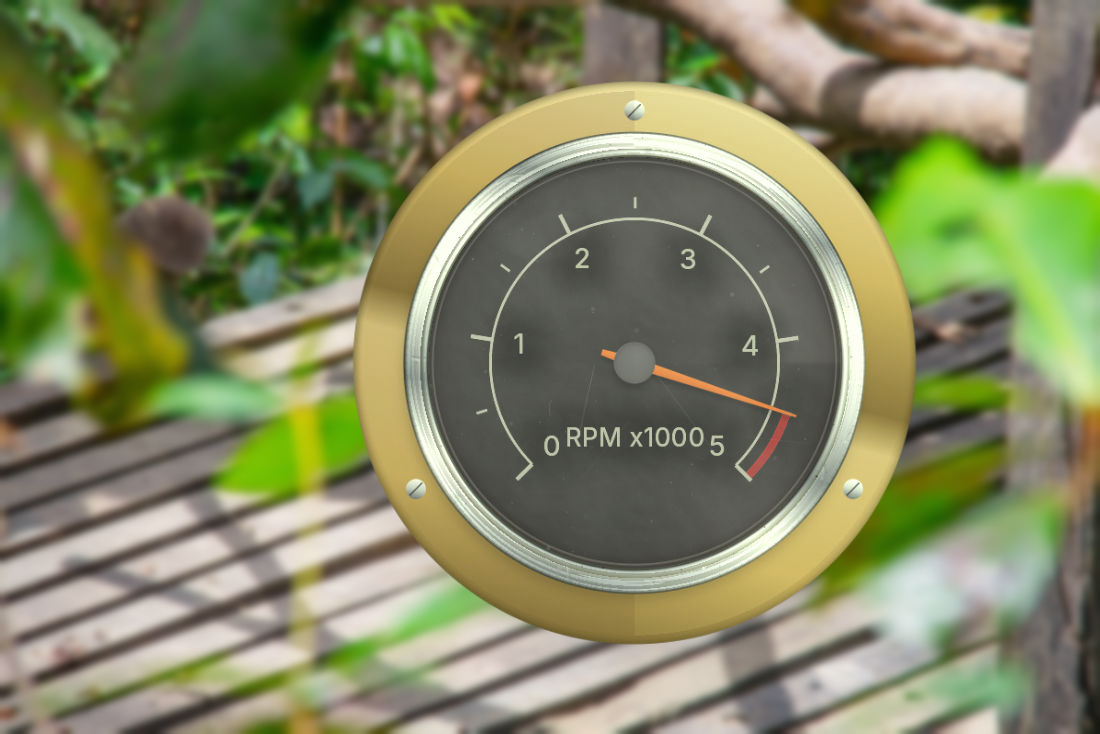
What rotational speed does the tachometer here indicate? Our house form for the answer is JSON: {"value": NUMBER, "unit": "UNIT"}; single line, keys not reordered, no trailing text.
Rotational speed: {"value": 4500, "unit": "rpm"}
